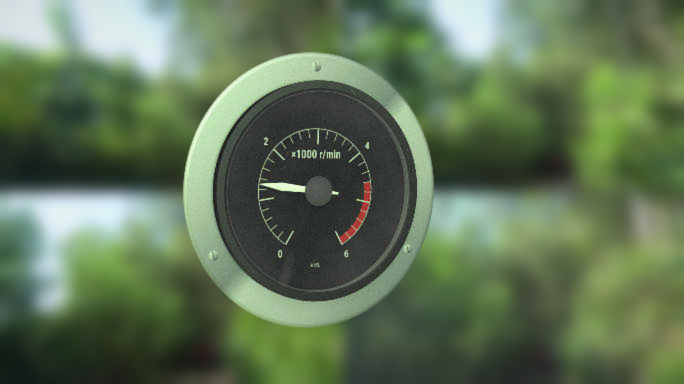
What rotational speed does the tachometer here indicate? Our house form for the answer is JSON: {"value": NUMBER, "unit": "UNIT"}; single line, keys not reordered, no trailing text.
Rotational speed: {"value": 1300, "unit": "rpm"}
